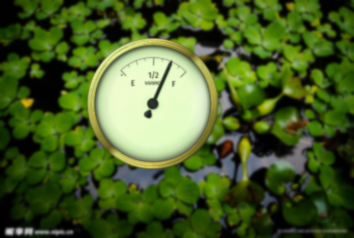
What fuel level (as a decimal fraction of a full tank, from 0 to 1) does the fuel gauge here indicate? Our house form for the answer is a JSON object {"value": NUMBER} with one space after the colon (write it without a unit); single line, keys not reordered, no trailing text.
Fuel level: {"value": 0.75}
